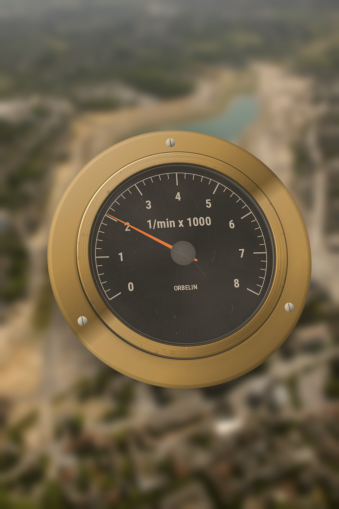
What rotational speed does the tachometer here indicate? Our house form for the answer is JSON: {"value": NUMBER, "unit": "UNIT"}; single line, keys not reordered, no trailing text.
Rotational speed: {"value": 2000, "unit": "rpm"}
